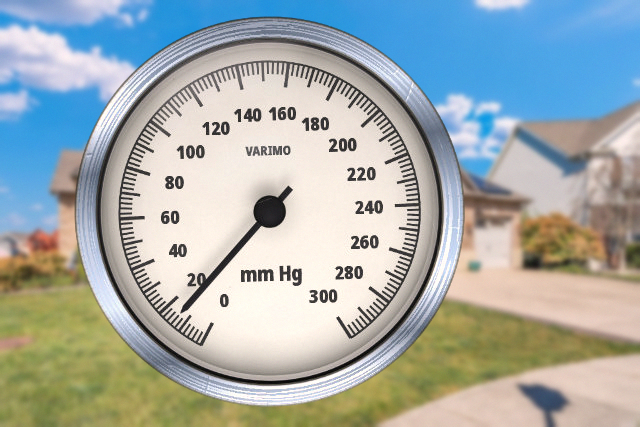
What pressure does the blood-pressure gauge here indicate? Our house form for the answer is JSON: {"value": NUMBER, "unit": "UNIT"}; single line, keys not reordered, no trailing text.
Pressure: {"value": 14, "unit": "mmHg"}
